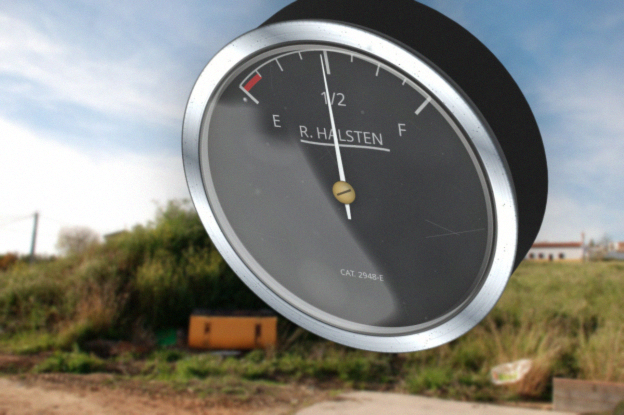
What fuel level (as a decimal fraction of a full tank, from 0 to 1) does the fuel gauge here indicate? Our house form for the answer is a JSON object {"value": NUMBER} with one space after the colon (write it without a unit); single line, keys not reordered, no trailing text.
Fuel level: {"value": 0.5}
